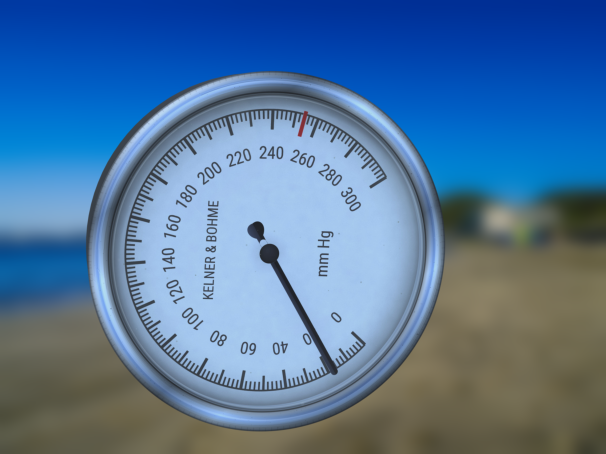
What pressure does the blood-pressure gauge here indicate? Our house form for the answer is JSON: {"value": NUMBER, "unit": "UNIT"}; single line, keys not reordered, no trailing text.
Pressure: {"value": 18, "unit": "mmHg"}
